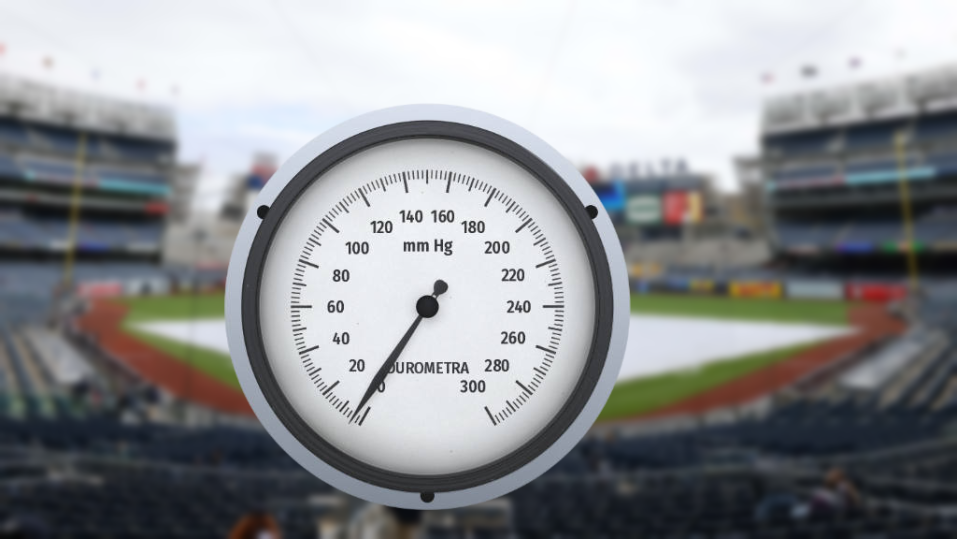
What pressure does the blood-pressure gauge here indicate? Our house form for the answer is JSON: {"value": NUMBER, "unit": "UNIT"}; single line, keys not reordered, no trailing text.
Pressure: {"value": 4, "unit": "mmHg"}
